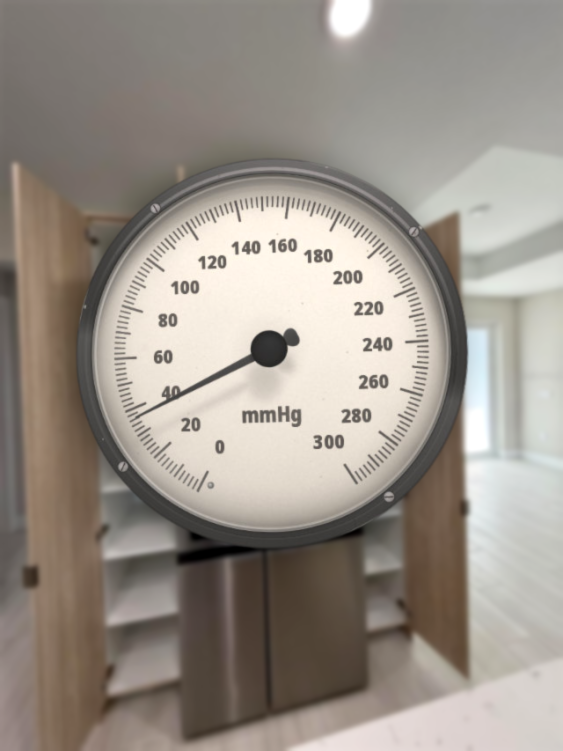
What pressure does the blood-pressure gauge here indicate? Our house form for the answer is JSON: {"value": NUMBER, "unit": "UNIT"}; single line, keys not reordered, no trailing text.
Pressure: {"value": 36, "unit": "mmHg"}
